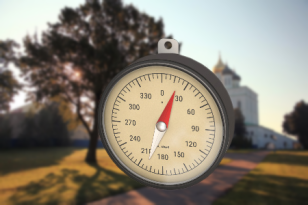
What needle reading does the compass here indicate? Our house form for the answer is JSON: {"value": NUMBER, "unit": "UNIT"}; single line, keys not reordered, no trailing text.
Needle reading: {"value": 20, "unit": "°"}
